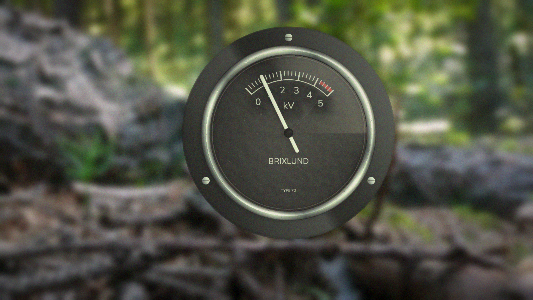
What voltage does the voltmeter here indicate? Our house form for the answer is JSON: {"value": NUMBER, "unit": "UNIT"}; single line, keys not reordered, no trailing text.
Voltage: {"value": 1, "unit": "kV"}
